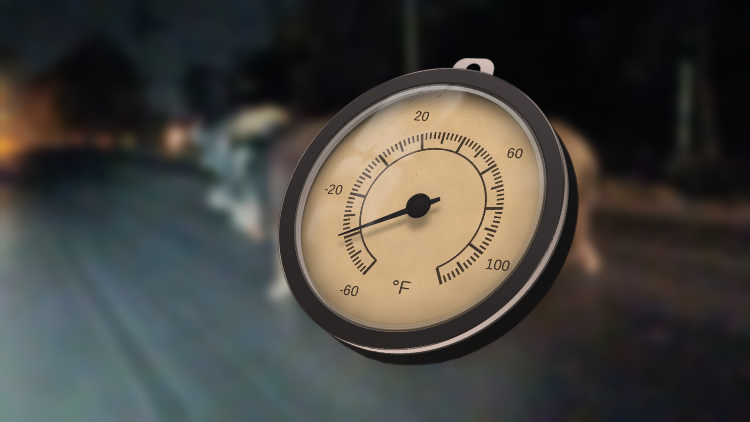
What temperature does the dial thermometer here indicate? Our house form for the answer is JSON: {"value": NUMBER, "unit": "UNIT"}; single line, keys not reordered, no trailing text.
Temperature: {"value": -40, "unit": "°F"}
